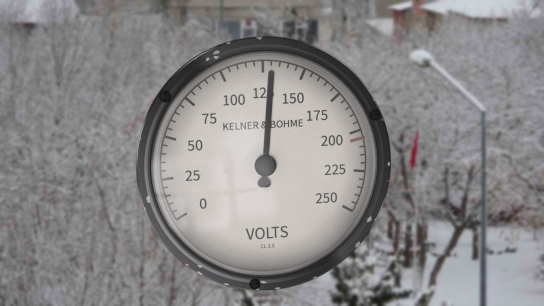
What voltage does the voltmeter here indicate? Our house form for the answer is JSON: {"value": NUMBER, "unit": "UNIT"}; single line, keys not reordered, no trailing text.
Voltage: {"value": 130, "unit": "V"}
